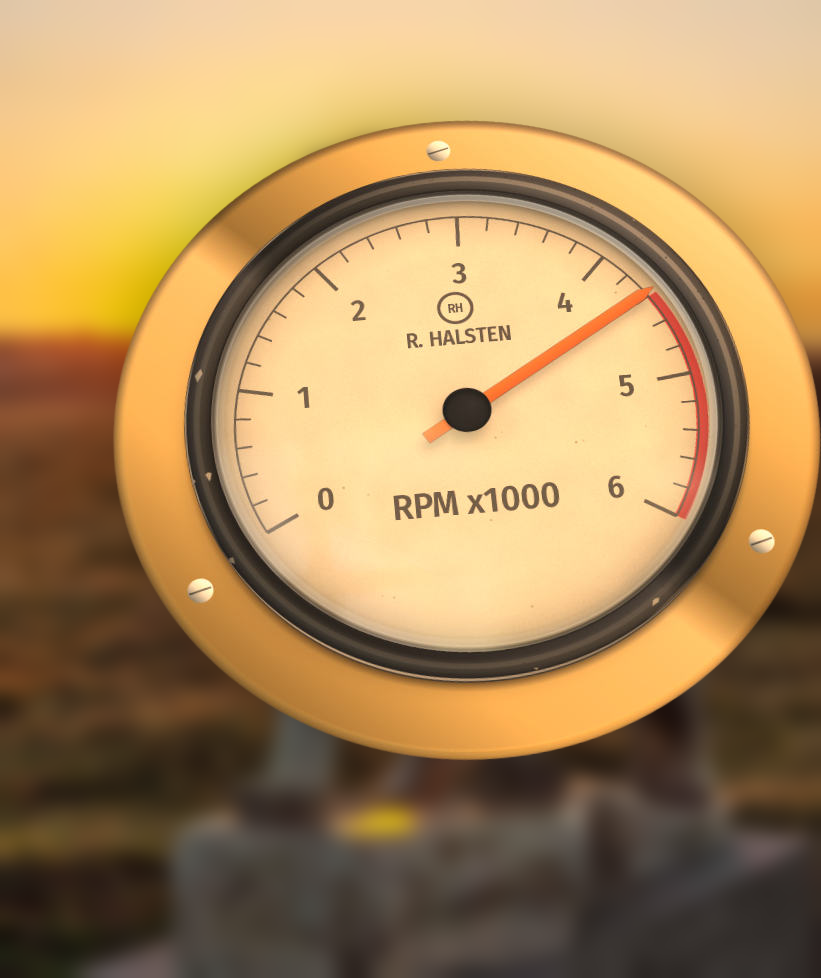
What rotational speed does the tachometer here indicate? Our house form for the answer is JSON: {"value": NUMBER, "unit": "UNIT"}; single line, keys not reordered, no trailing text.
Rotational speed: {"value": 4400, "unit": "rpm"}
